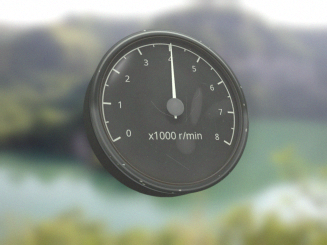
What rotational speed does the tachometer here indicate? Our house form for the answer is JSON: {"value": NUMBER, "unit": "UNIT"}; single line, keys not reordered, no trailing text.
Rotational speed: {"value": 4000, "unit": "rpm"}
